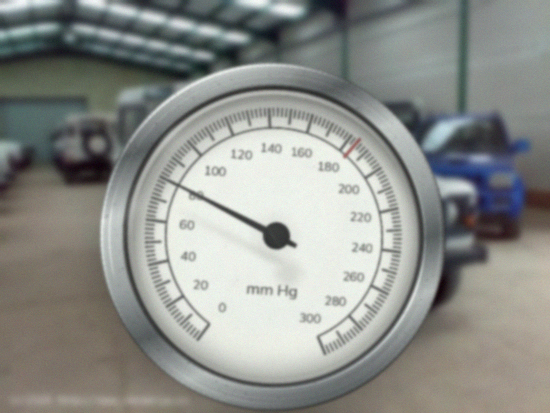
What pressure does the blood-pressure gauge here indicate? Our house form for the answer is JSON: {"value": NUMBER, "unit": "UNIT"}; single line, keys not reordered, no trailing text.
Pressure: {"value": 80, "unit": "mmHg"}
